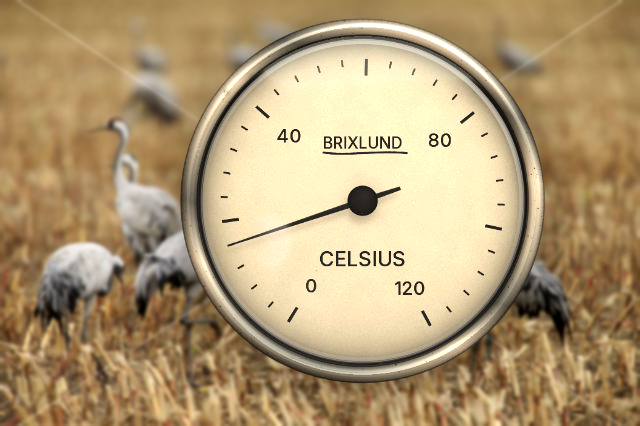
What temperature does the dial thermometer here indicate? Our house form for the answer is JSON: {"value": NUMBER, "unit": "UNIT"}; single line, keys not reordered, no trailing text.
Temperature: {"value": 16, "unit": "°C"}
